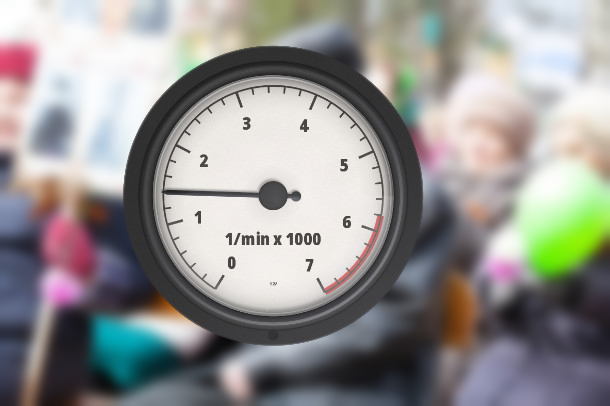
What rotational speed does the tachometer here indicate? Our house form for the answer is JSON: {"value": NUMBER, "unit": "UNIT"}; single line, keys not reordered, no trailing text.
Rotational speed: {"value": 1400, "unit": "rpm"}
